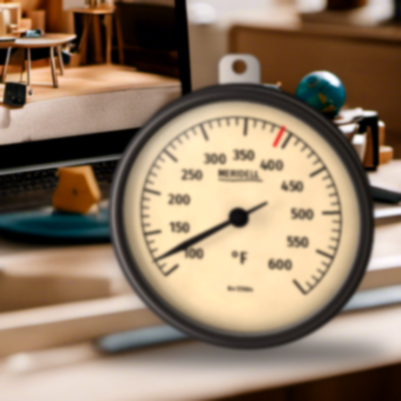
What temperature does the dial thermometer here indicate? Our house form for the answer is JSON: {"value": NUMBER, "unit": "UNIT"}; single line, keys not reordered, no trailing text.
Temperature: {"value": 120, "unit": "°F"}
